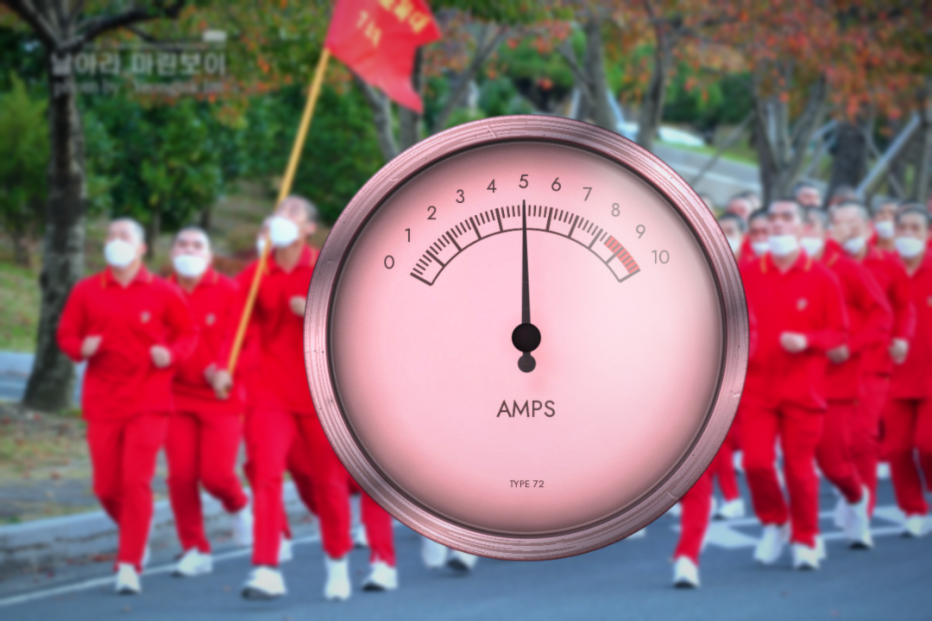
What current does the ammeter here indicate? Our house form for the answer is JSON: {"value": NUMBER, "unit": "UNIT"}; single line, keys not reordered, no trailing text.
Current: {"value": 5, "unit": "A"}
